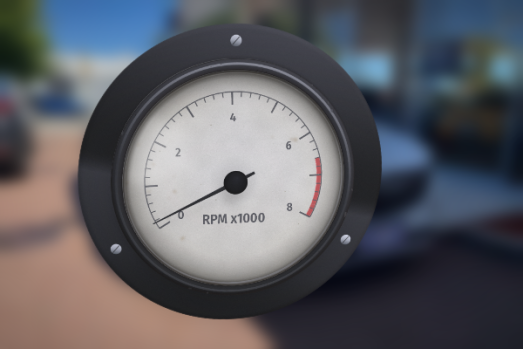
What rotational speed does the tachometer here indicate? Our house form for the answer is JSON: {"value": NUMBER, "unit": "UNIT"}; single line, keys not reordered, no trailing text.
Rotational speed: {"value": 200, "unit": "rpm"}
